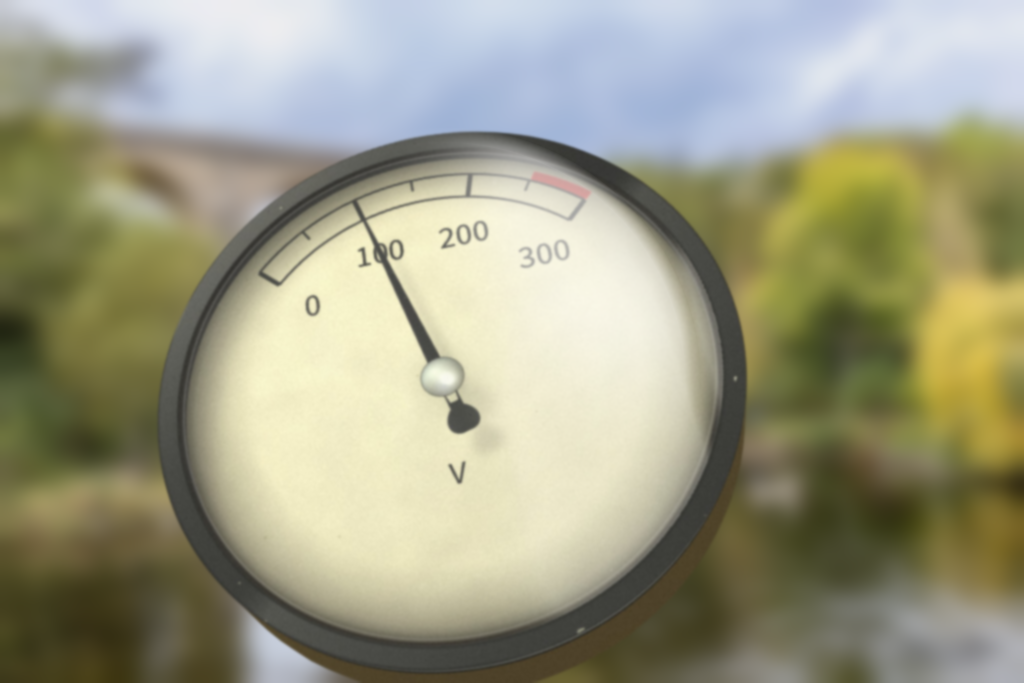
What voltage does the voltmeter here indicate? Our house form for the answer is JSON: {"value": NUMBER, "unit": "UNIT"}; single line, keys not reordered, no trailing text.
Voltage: {"value": 100, "unit": "V"}
